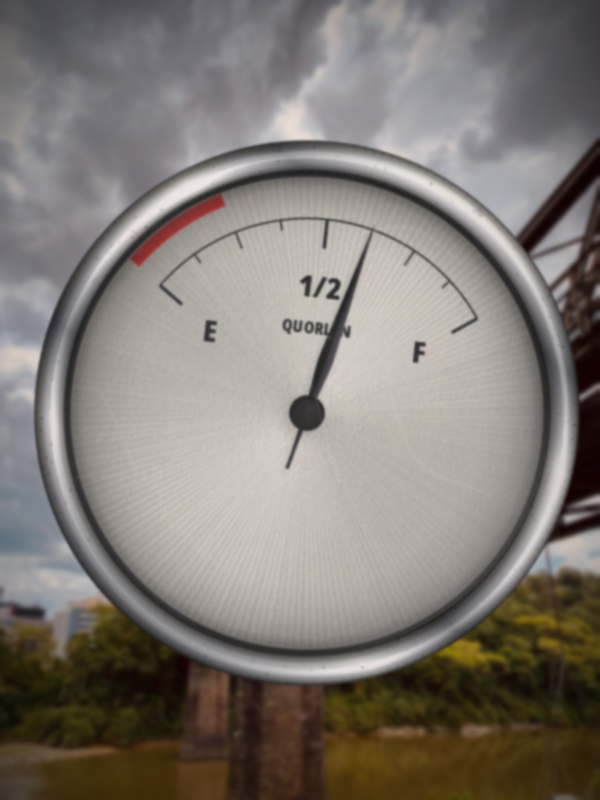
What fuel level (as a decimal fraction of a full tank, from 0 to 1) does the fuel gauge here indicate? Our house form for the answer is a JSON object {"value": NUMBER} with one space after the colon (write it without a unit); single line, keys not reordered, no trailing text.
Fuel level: {"value": 0.625}
